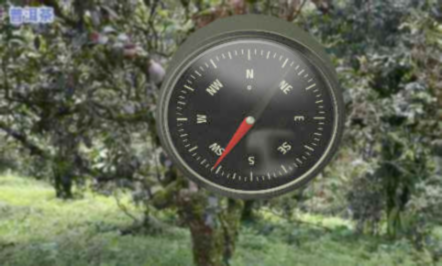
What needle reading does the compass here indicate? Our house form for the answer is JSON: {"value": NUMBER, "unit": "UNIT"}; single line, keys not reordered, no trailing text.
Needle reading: {"value": 215, "unit": "°"}
